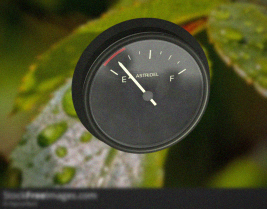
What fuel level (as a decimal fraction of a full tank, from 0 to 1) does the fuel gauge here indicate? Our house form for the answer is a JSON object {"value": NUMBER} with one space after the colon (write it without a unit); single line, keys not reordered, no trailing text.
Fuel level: {"value": 0.125}
